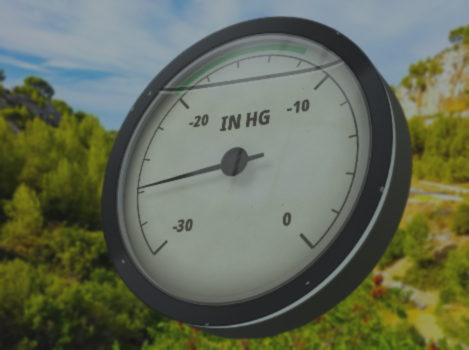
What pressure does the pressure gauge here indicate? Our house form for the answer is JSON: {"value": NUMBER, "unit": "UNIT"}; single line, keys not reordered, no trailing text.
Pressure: {"value": -26, "unit": "inHg"}
